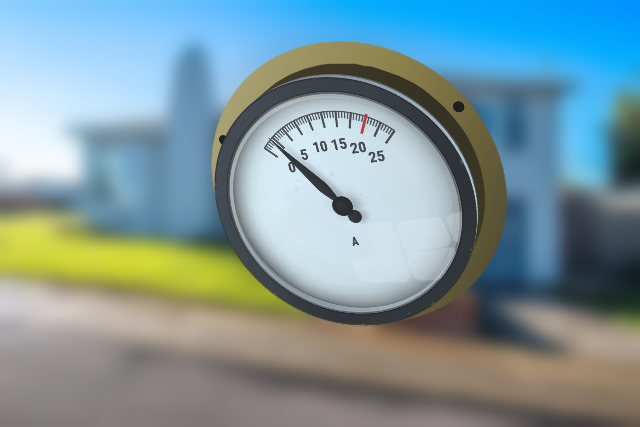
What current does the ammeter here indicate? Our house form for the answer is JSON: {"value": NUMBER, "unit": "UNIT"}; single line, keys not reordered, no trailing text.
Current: {"value": 2.5, "unit": "A"}
